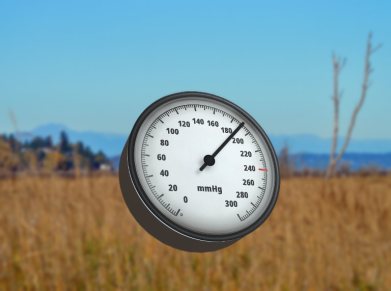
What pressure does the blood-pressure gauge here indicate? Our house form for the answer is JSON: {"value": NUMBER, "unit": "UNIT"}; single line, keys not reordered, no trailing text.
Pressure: {"value": 190, "unit": "mmHg"}
